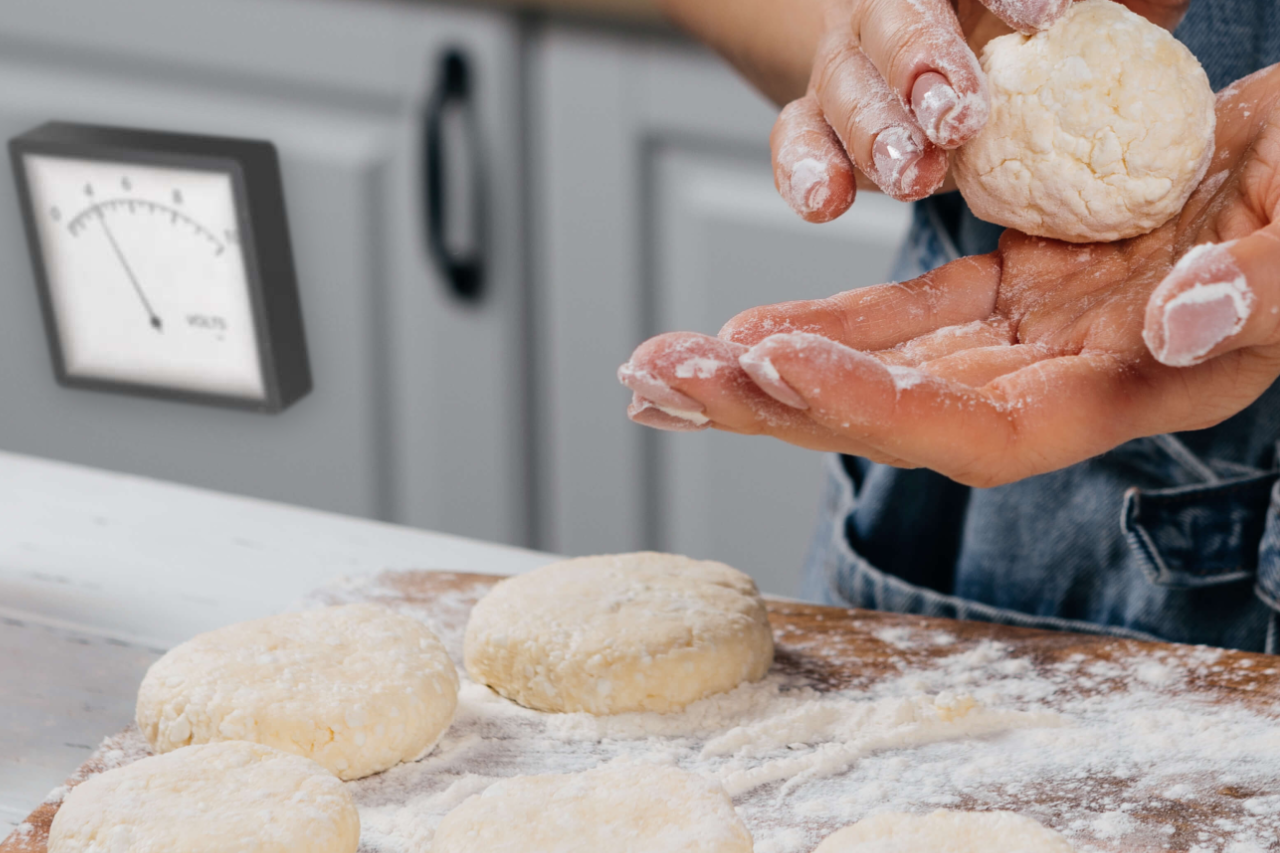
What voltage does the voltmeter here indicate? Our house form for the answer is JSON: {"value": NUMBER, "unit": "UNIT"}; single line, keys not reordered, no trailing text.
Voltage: {"value": 4, "unit": "V"}
